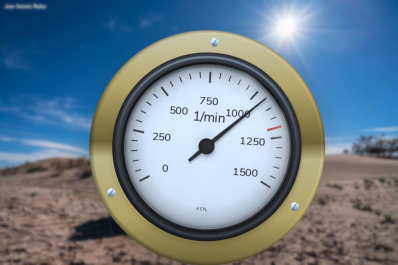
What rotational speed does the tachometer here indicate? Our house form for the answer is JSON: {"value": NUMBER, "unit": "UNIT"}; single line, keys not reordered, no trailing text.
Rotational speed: {"value": 1050, "unit": "rpm"}
